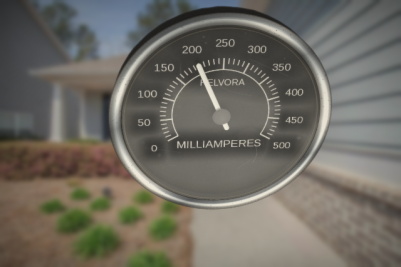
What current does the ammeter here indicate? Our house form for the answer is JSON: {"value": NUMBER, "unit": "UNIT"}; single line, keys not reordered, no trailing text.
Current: {"value": 200, "unit": "mA"}
